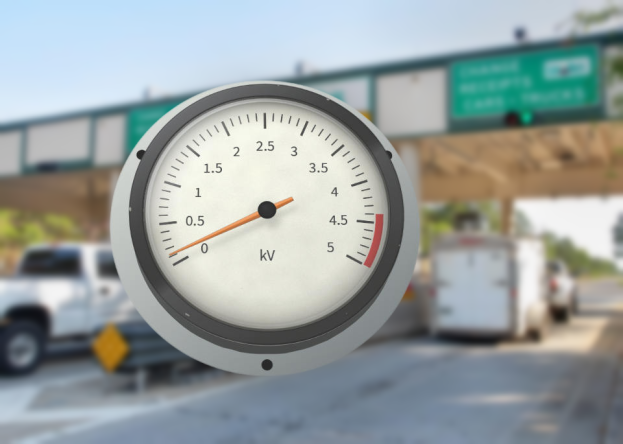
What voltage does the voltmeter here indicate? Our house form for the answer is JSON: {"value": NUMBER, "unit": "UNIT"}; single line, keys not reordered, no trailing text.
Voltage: {"value": 0.1, "unit": "kV"}
